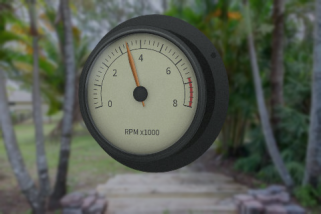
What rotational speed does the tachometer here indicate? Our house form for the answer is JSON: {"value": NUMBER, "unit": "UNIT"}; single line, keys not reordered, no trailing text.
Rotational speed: {"value": 3400, "unit": "rpm"}
